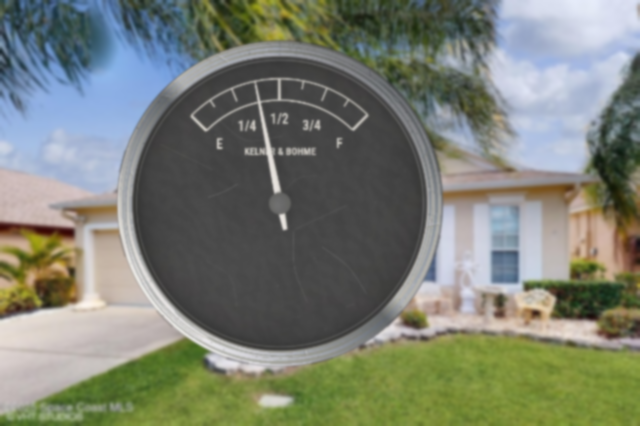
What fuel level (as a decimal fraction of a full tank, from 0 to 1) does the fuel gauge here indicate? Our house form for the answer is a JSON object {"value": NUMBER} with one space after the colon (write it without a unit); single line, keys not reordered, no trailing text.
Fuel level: {"value": 0.375}
